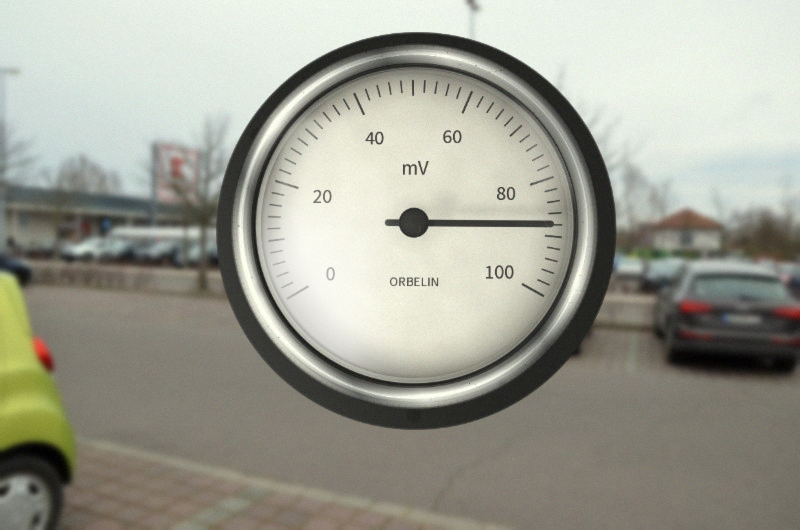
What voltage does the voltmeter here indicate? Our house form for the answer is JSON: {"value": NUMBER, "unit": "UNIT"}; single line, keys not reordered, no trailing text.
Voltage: {"value": 88, "unit": "mV"}
